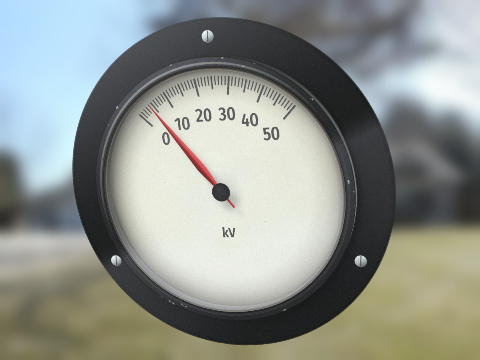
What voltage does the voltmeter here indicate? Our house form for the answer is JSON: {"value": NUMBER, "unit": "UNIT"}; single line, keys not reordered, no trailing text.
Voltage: {"value": 5, "unit": "kV"}
